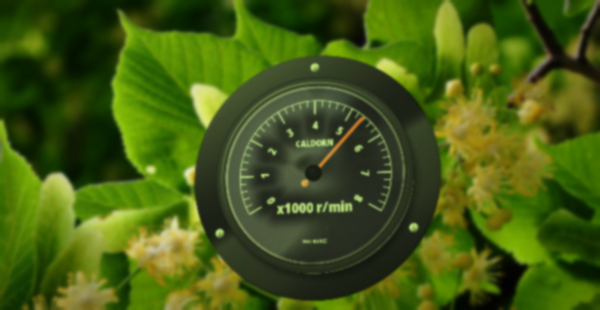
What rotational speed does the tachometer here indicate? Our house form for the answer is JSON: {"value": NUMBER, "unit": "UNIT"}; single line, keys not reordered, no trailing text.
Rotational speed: {"value": 5400, "unit": "rpm"}
